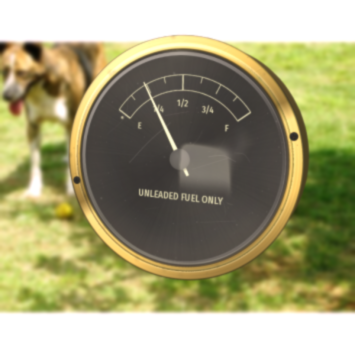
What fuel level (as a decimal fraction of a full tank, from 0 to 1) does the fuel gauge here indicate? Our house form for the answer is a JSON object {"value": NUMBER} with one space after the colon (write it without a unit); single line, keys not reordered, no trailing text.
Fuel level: {"value": 0.25}
